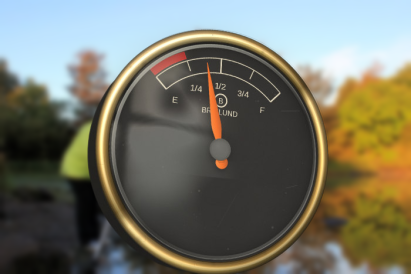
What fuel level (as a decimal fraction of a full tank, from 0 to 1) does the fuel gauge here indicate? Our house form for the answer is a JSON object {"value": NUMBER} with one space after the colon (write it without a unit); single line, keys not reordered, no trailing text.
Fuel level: {"value": 0.375}
